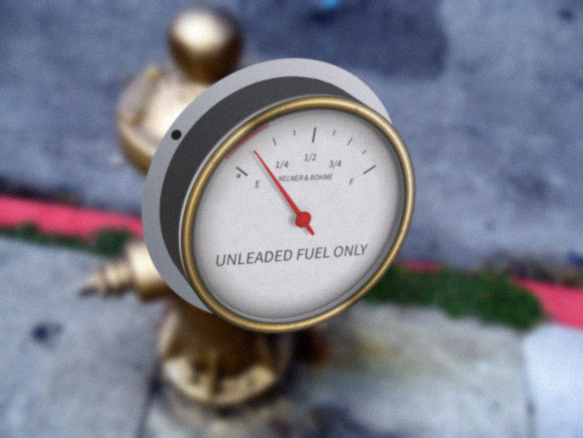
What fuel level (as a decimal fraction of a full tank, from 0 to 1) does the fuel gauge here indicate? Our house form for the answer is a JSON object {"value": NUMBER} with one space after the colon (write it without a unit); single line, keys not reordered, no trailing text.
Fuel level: {"value": 0.125}
